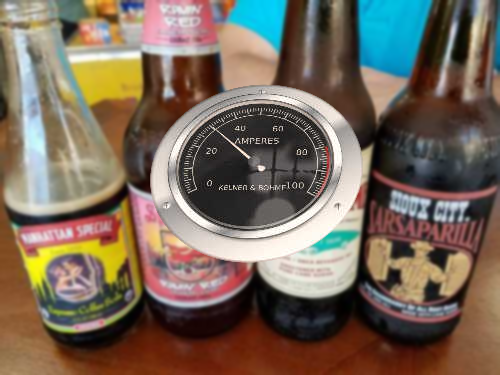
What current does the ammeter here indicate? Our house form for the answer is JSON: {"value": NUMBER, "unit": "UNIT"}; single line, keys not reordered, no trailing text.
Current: {"value": 30, "unit": "A"}
